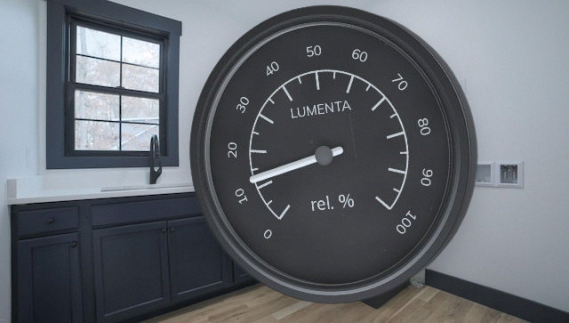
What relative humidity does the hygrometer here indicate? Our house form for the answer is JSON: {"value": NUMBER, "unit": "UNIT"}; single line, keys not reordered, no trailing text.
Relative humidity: {"value": 12.5, "unit": "%"}
